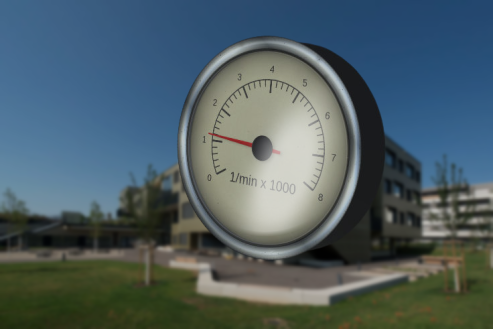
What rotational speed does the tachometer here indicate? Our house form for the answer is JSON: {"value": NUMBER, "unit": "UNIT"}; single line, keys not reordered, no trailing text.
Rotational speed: {"value": 1200, "unit": "rpm"}
